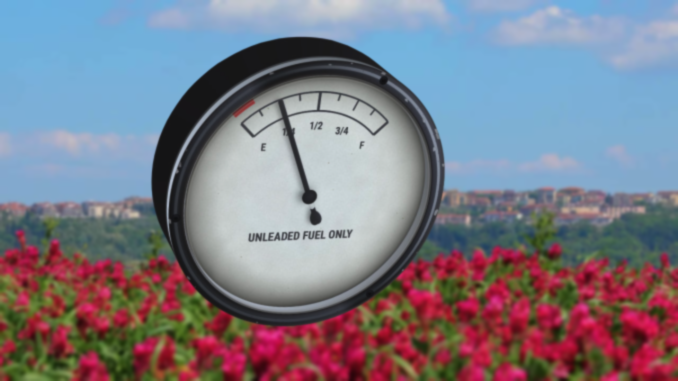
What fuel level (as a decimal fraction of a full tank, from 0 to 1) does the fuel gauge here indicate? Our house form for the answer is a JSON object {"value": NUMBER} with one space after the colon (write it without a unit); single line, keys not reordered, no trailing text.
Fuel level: {"value": 0.25}
